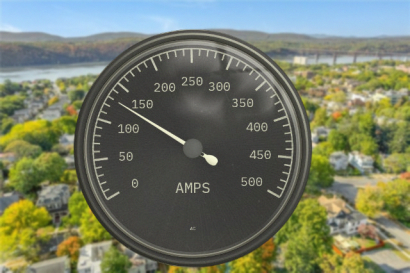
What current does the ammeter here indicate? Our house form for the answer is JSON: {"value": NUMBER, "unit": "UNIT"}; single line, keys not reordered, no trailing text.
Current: {"value": 130, "unit": "A"}
